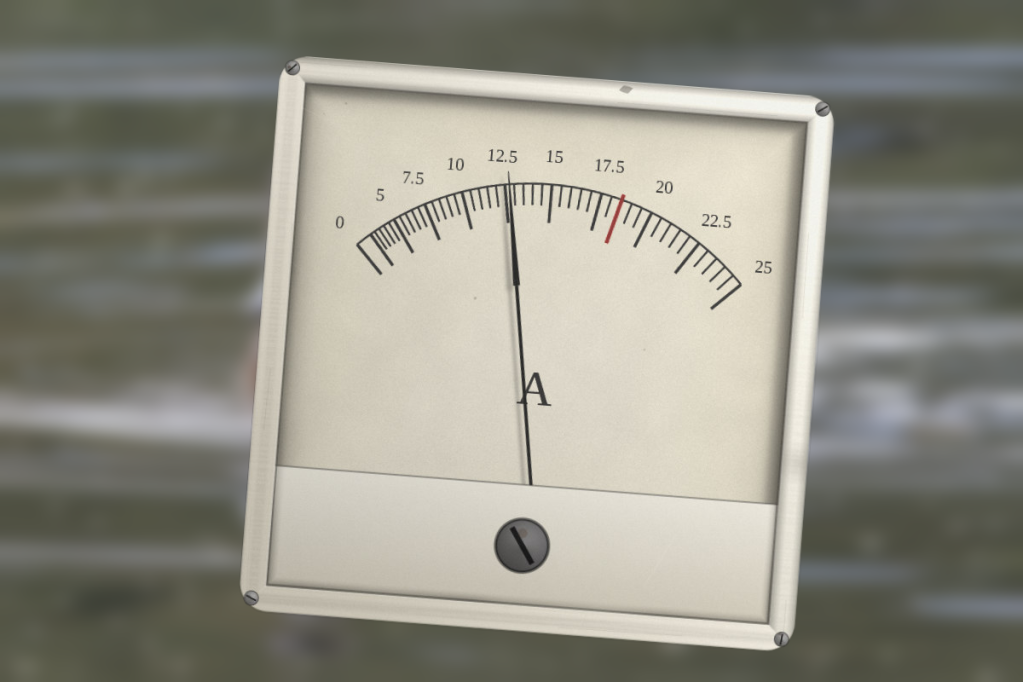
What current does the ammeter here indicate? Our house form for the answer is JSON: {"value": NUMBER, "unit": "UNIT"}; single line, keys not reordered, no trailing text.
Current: {"value": 12.75, "unit": "A"}
